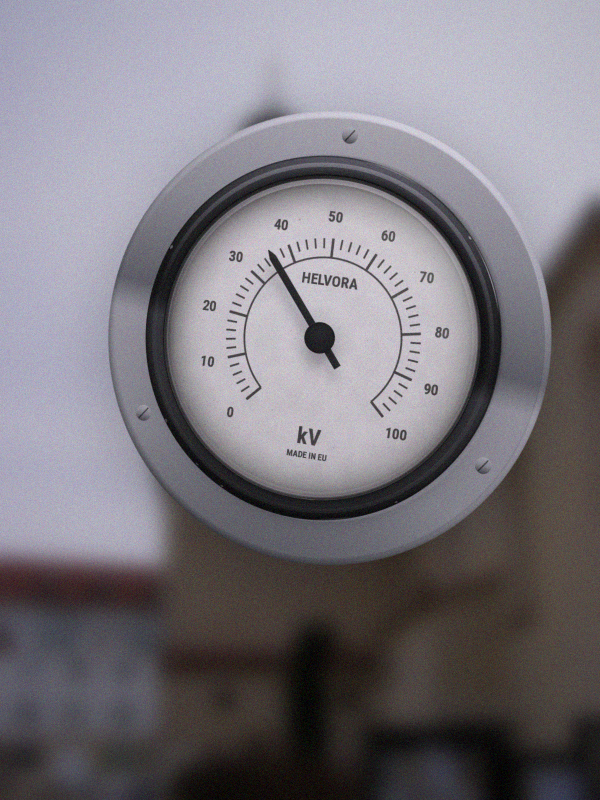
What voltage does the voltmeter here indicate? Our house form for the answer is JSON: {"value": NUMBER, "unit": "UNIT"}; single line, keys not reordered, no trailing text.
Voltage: {"value": 36, "unit": "kV"}
